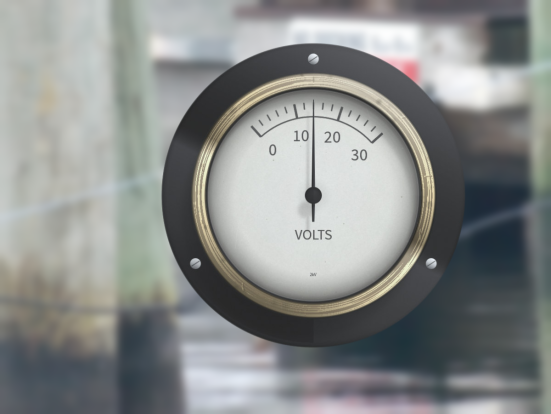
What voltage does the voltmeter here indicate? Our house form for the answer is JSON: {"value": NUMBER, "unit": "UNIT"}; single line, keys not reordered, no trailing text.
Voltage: {"value": 14, "unit": "V"}
